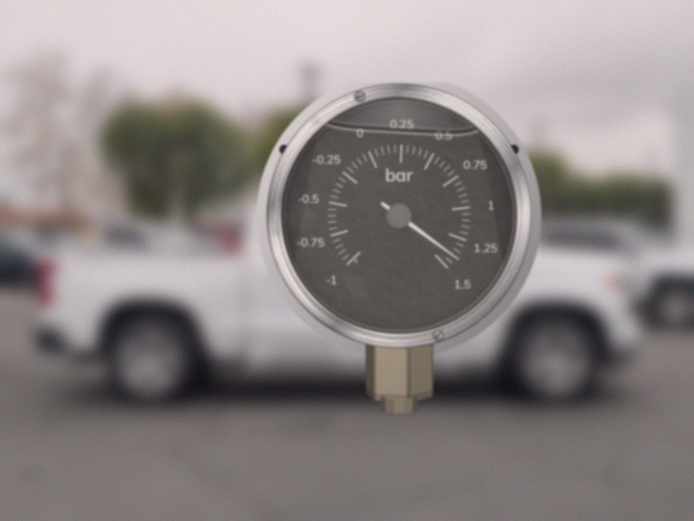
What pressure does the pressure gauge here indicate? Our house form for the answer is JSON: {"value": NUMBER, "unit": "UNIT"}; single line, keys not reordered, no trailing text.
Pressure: {"value": 1.4, "unit": "bar"}
